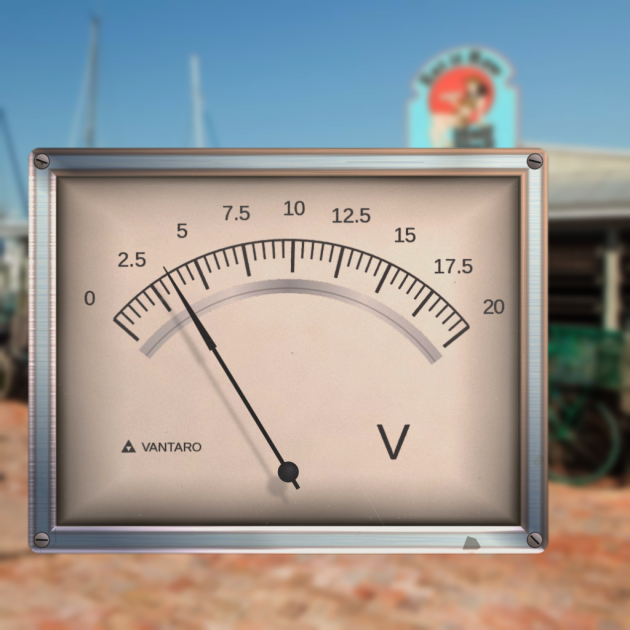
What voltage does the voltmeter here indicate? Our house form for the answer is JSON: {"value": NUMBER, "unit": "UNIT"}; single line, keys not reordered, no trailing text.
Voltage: {"value": 3.5, "unit": "V"}
